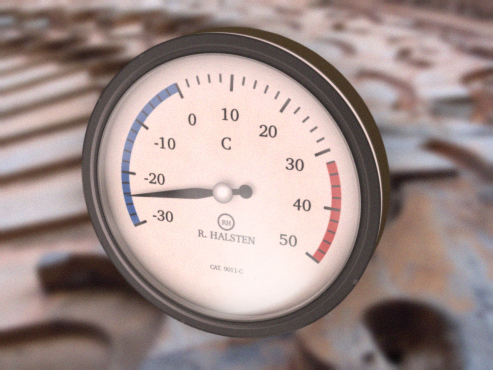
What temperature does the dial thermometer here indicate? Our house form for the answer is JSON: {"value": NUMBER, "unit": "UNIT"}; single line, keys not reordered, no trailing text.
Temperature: {"value": -24, "unit": "°C"}
